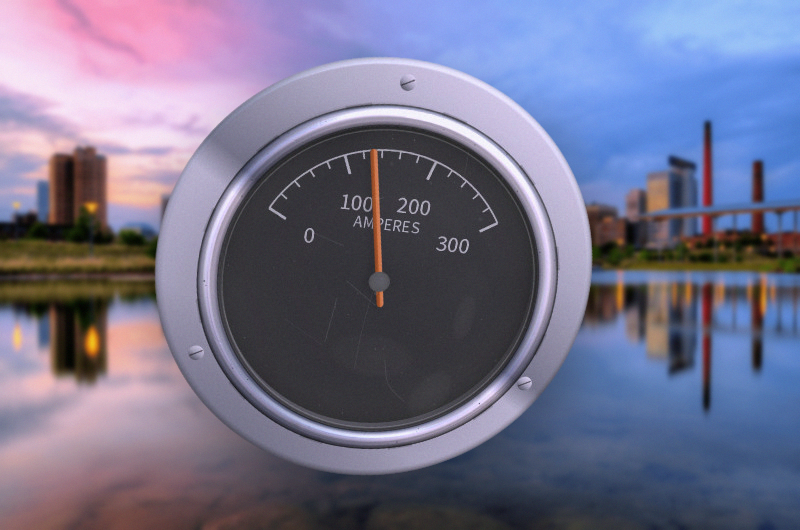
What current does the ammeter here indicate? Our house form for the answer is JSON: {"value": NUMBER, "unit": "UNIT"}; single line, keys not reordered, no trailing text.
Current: {"value": 130, "unit": "A"}
